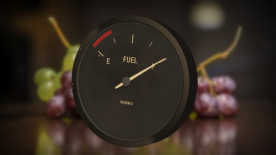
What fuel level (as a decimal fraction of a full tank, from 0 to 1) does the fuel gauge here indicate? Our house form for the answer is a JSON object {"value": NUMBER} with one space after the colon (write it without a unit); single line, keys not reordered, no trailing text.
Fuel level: {"value": 1}
